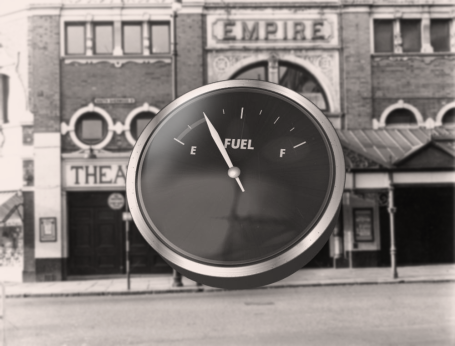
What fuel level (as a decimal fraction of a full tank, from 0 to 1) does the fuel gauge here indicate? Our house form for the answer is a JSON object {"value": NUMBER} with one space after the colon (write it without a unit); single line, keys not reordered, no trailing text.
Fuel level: {"value": 0.25}
